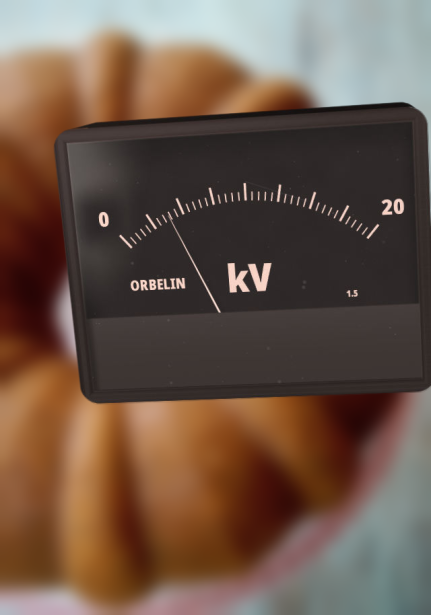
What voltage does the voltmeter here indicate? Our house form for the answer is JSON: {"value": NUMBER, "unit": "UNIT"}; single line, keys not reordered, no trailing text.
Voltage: {"value": 4, "unit": "kV"}
